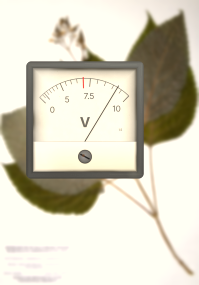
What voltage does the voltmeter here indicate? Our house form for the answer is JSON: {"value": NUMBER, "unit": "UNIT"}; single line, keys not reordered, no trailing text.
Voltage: {"value": 9.25, "unit": "V"}
